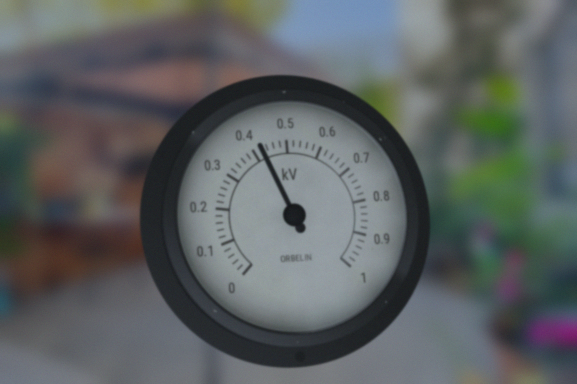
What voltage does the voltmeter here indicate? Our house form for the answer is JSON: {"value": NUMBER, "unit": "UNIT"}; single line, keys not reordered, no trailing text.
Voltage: {"value": 0.42, "unit": "kV"}
